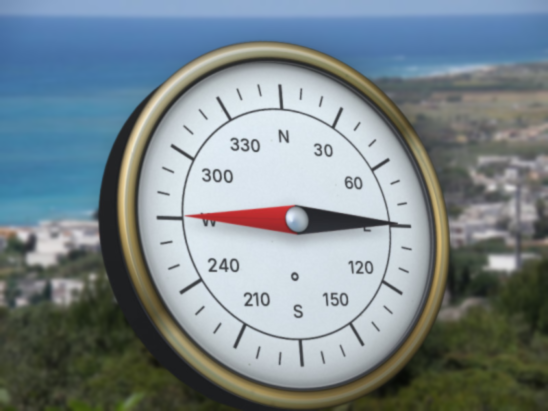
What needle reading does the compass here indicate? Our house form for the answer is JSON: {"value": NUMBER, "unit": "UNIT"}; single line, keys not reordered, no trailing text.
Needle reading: {"value": 270, "unit": "°"}
